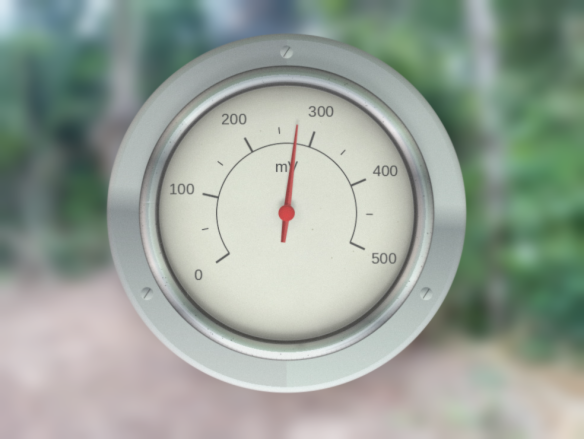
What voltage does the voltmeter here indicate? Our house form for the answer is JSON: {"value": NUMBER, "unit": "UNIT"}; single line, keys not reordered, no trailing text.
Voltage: {"value": 275, "unit": "mV"}
